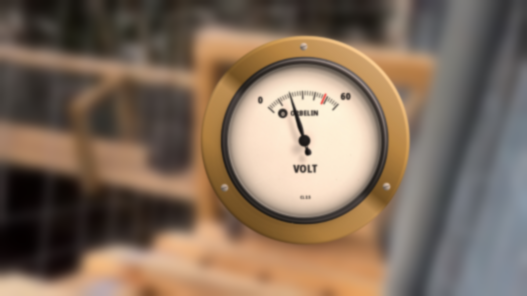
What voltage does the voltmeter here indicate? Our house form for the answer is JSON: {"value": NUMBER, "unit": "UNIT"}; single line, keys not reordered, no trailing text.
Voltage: {"value": 20, "unit": "V"}
